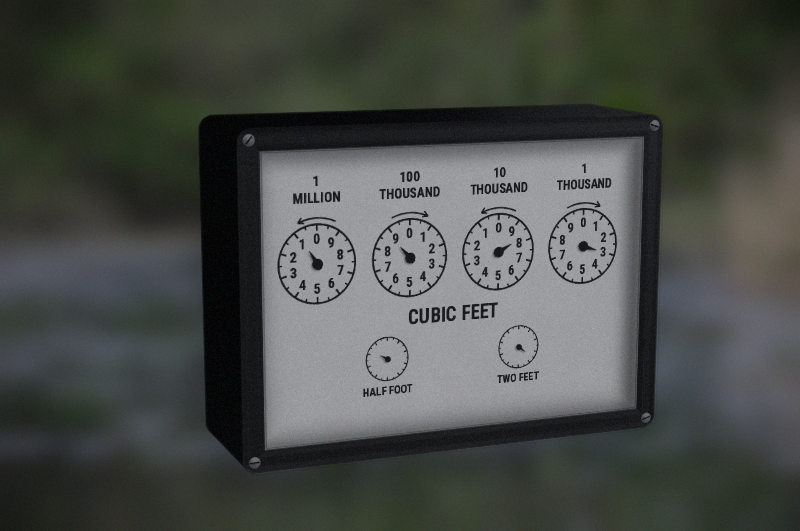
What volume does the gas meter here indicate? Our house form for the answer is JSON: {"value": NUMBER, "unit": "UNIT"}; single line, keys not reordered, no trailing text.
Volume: {"value": 88300, "unit": "ft³"}
